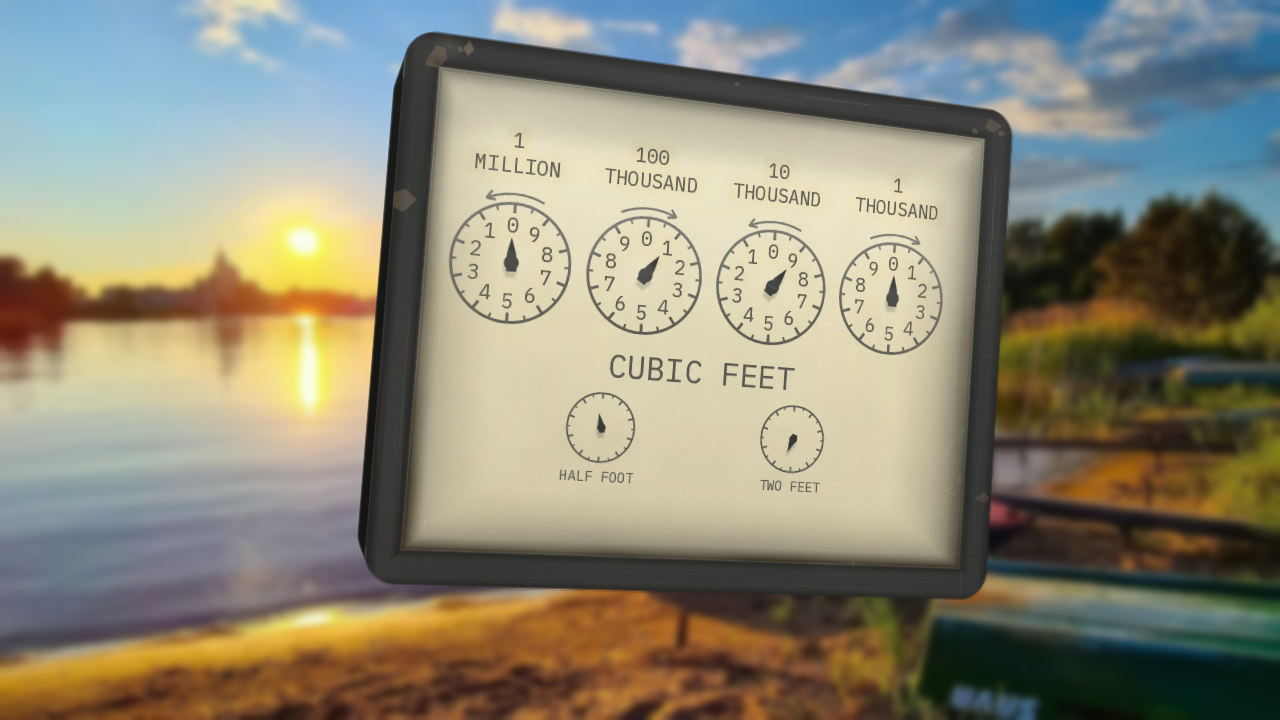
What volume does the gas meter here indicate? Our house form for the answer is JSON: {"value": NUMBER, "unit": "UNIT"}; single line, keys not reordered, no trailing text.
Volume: {"value": 9000, "unit": "ft³"}
